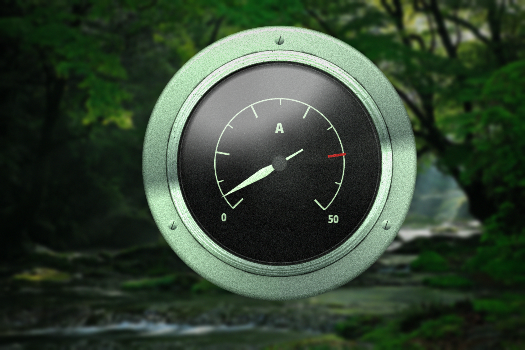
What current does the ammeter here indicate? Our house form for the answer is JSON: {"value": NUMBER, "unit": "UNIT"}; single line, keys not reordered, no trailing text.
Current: {"value": 2.5, "unit": "A"}
